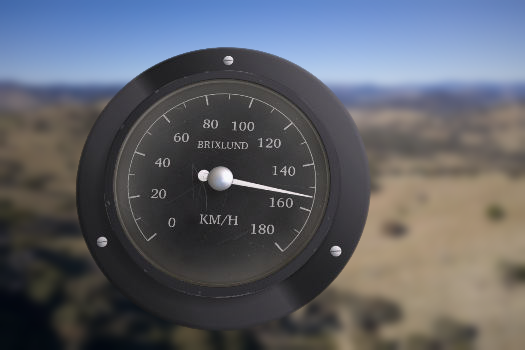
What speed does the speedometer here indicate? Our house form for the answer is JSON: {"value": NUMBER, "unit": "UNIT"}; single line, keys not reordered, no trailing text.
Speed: {"value": 155, "unit": "km/h"}
